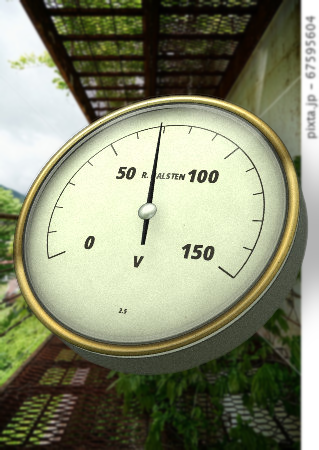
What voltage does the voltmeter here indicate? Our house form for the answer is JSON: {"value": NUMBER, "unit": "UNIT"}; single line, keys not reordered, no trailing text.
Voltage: {"value": 70, "unit": "V"}
